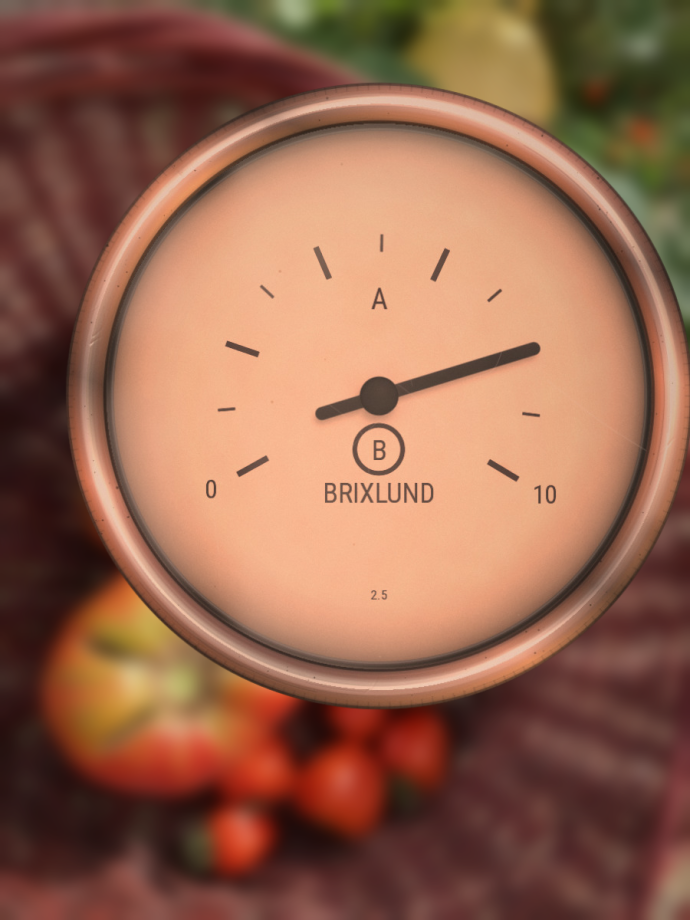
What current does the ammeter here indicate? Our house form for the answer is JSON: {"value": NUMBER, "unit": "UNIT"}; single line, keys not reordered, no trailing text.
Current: {"value": 8, "unit": "A"}
